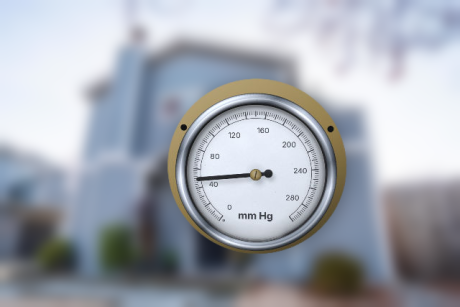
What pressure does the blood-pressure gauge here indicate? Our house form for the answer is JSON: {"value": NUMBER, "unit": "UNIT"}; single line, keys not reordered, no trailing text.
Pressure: {"value": 50, "unit": "mmHg"}
